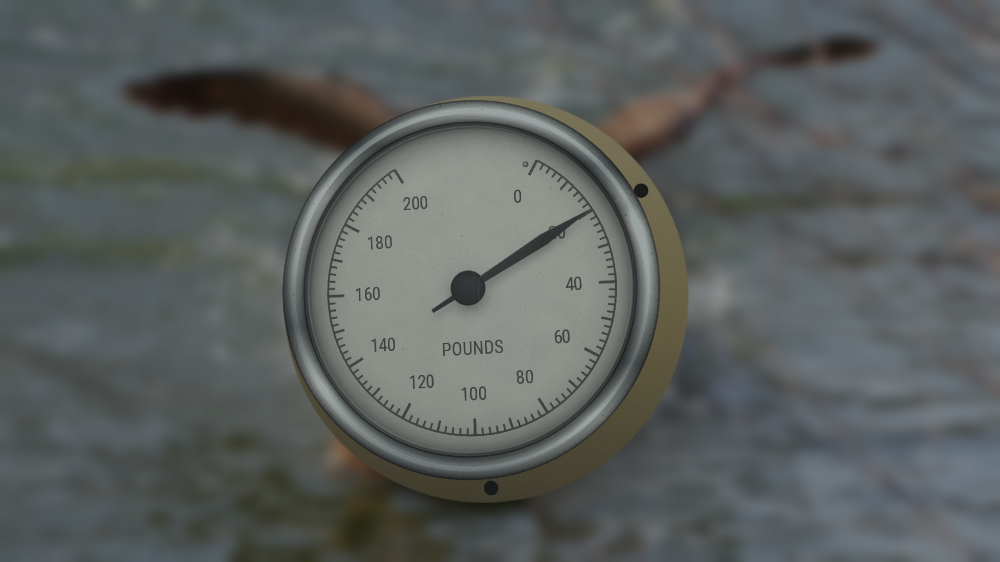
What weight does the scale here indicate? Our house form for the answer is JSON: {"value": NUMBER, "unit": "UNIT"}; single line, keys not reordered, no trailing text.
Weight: {"value": 20, "unit": "lb"}
